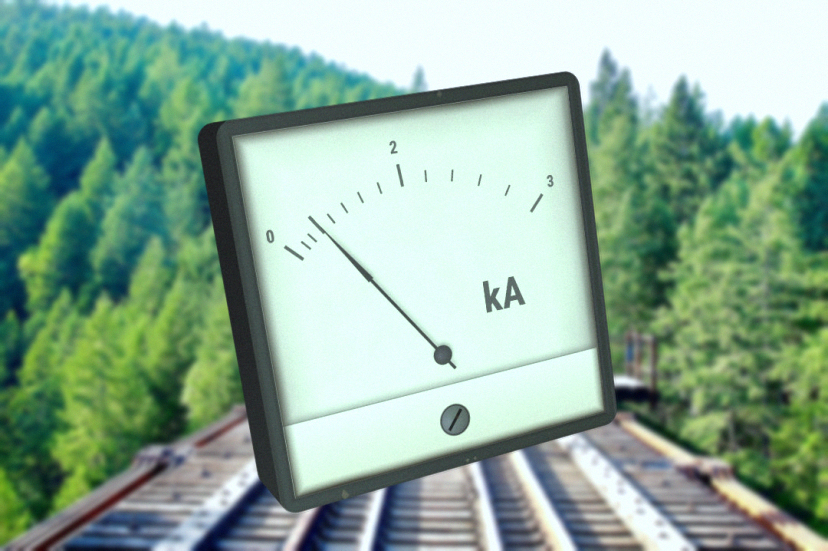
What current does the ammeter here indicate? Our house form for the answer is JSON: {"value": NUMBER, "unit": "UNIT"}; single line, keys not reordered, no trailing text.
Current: {"value": 1, "unit": "kA"}
